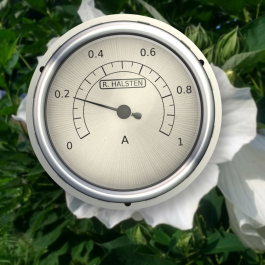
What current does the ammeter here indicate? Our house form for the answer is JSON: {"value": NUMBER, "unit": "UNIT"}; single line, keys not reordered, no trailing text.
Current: {"value": 0.2, "unit": "A"}
